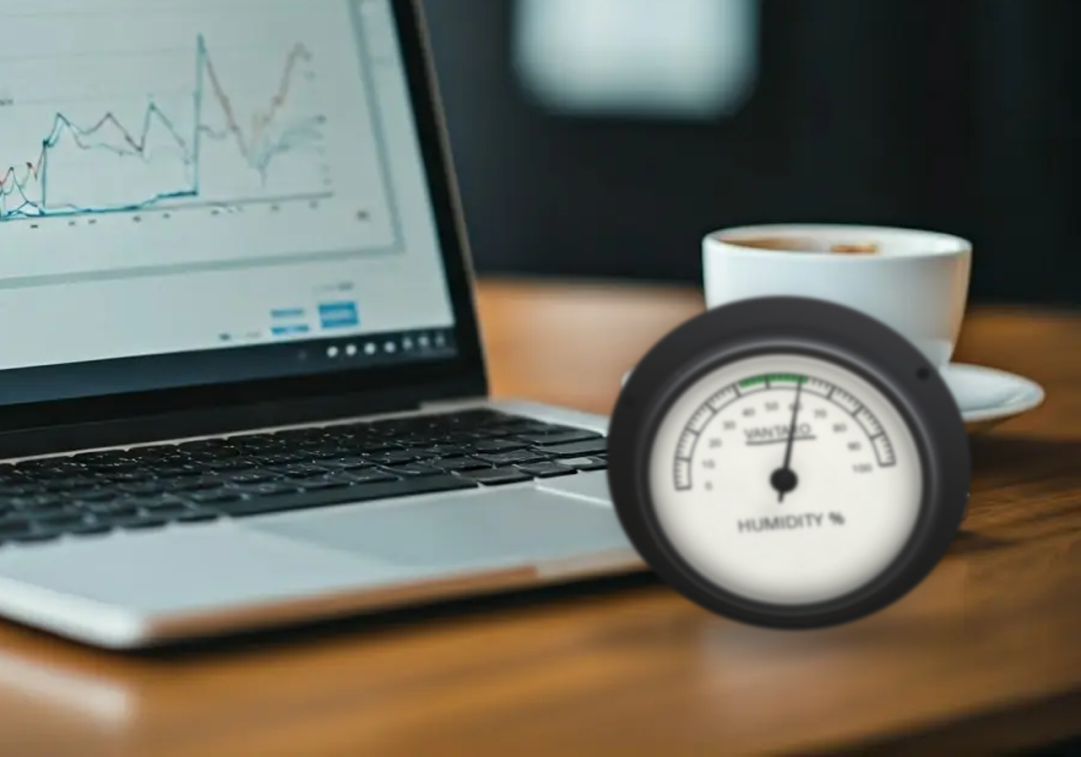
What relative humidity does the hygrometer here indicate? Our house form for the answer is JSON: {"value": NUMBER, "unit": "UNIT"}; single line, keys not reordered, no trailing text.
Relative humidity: {"value": 60, "unit": "%"}
